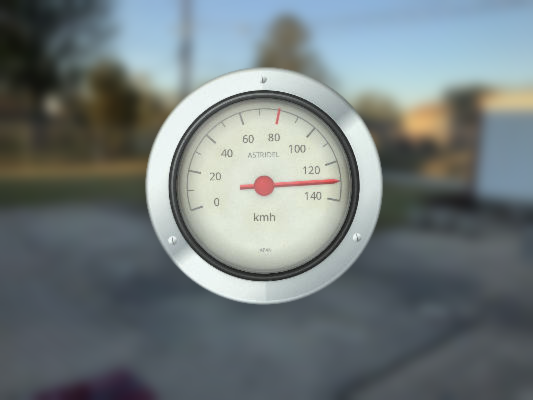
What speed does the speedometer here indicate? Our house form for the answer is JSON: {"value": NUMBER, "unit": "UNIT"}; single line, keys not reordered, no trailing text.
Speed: {"value": 130, "unit": "km/h"}
